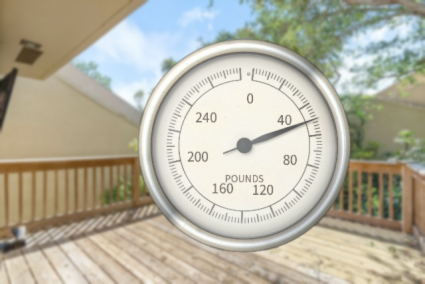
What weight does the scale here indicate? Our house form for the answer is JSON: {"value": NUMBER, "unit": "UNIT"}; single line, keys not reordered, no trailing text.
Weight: {"value": 50, "unit": "lb"}
